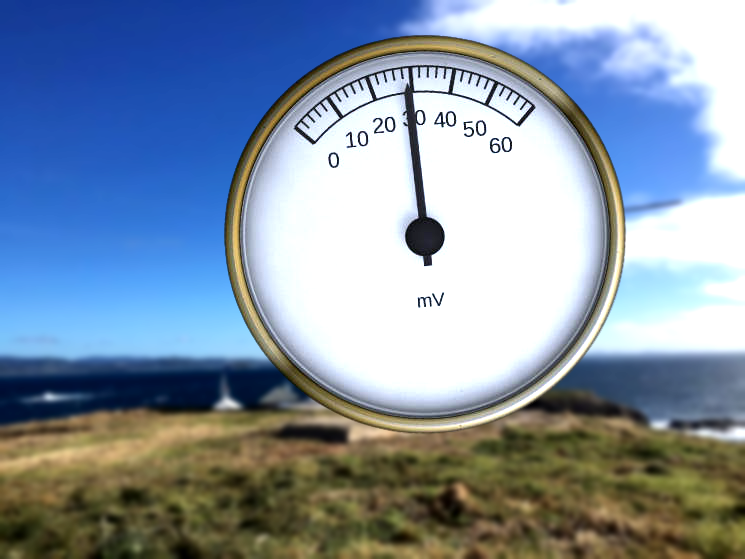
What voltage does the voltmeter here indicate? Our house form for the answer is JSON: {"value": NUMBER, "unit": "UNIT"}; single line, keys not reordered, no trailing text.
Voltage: {"value": 29, "unit": "mV"}
